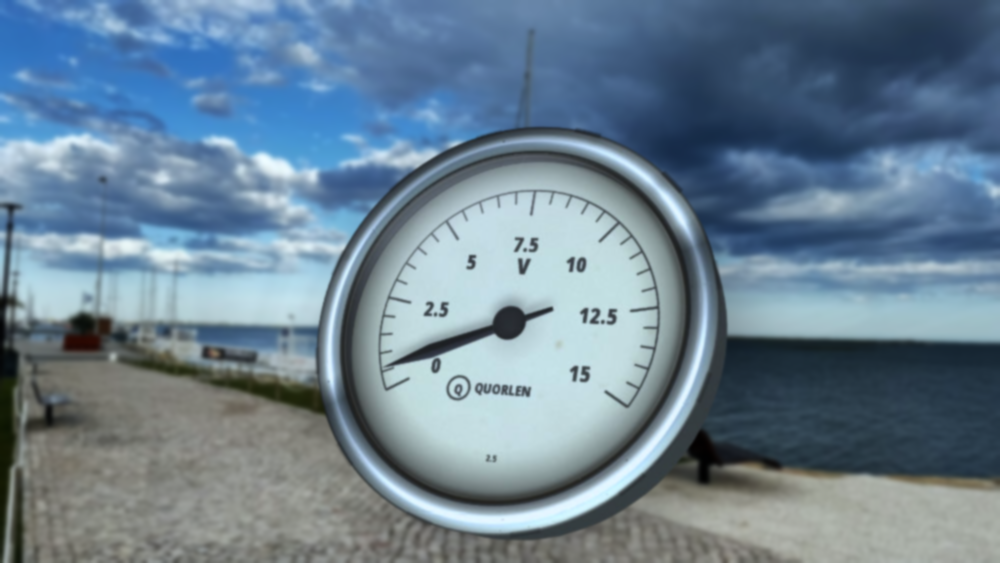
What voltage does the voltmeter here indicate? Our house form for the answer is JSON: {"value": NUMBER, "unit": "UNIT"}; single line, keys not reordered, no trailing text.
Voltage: {"value": 0.5, "unit": "V"}
